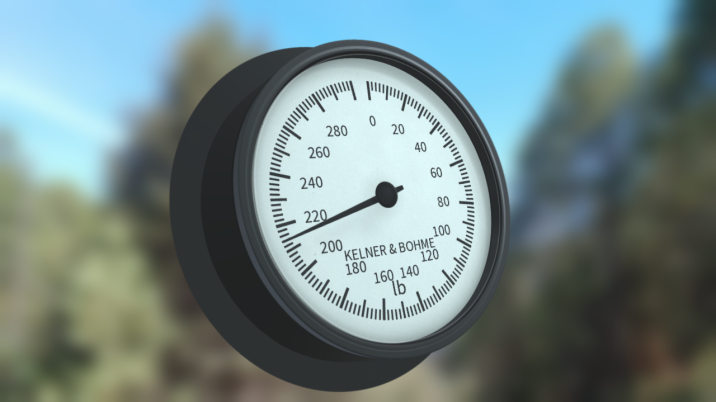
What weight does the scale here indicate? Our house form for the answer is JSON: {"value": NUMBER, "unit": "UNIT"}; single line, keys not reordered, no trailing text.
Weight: {"value": 214, "unit": "lb"}
